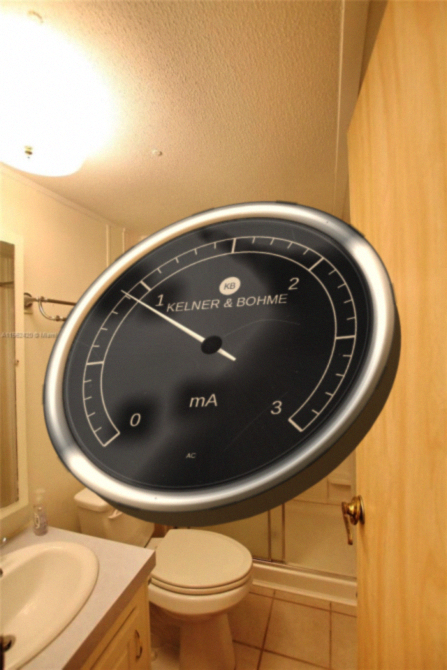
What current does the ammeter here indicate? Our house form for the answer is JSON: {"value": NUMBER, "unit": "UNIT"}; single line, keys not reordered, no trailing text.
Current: {"value": 0.9, "unit": "mA"}
